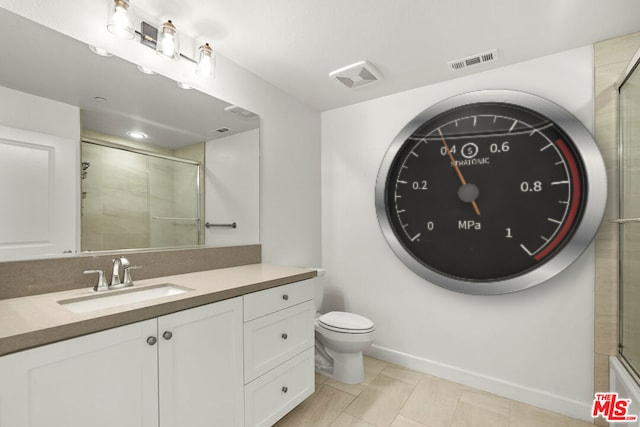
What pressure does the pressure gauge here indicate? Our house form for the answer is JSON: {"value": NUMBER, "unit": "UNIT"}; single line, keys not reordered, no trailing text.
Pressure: {"value": 0.4, "unit": "MPa"}
